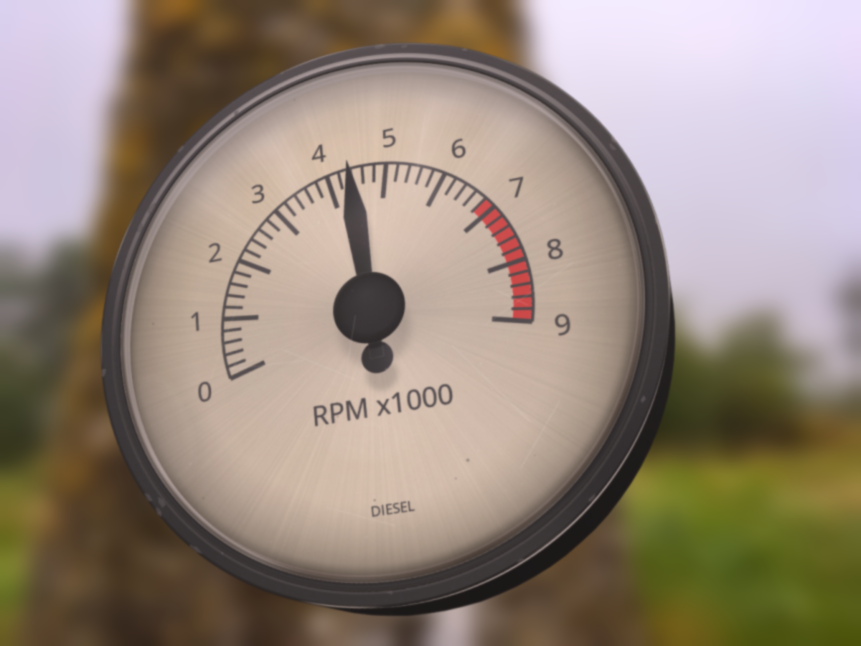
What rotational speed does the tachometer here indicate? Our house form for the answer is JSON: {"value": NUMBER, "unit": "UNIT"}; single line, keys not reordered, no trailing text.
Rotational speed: {"value": 4400, "unit": "rpm"}
